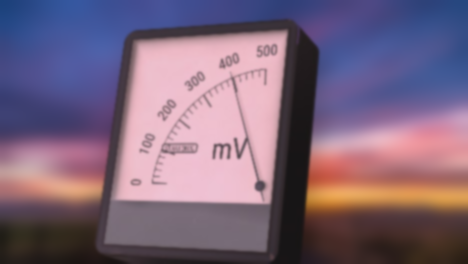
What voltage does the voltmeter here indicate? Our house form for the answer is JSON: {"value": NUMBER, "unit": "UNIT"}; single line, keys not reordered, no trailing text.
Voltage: {"value": 400, "unit": "mV"}
